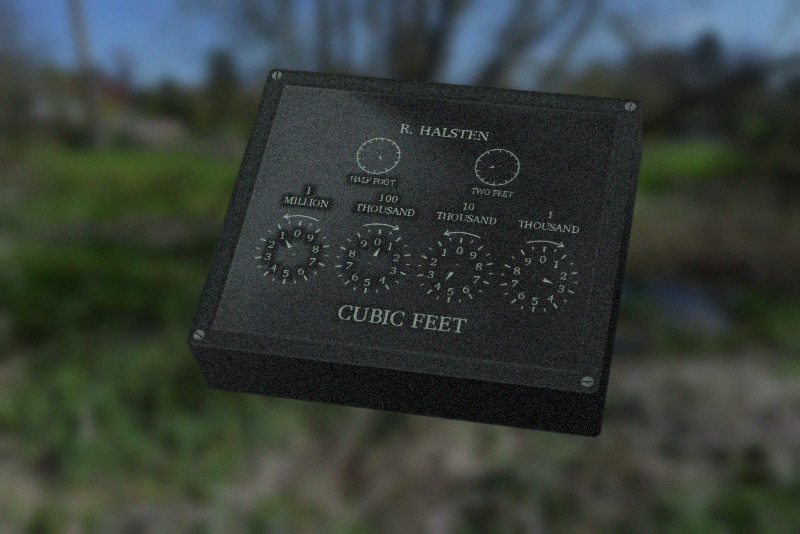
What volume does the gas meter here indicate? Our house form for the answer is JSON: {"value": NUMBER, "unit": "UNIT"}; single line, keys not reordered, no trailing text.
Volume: {"value": 104300, "unit": "ft³"}
